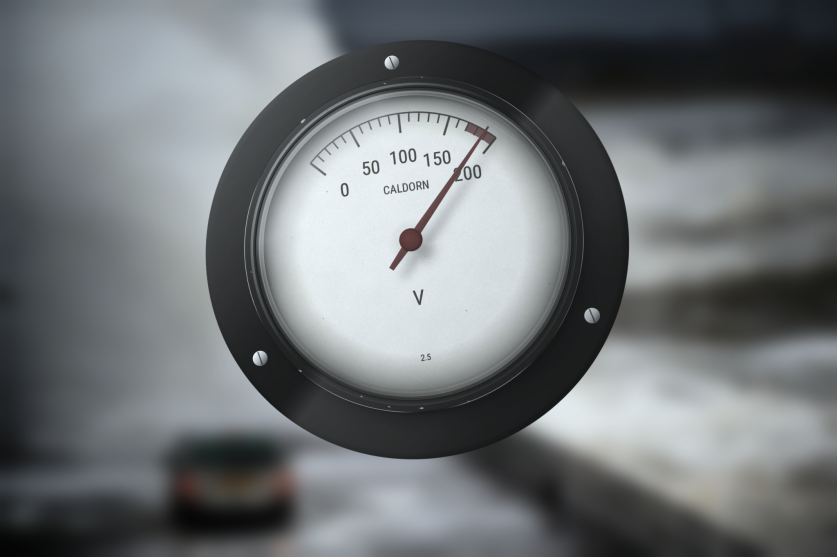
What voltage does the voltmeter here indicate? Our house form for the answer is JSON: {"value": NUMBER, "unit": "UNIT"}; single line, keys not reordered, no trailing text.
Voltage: {"value": 190, "unit": "V"}
